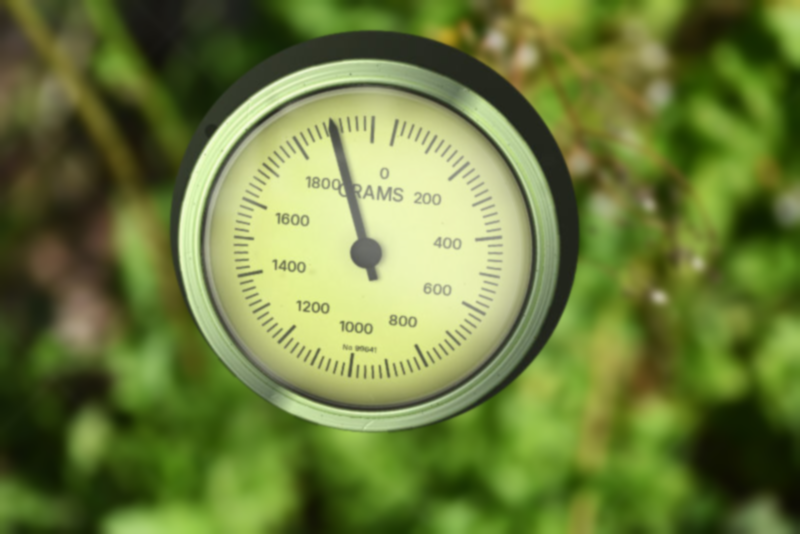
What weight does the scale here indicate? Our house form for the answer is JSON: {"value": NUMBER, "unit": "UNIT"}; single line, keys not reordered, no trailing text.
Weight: {"value": 1900, "unit": "g"}
